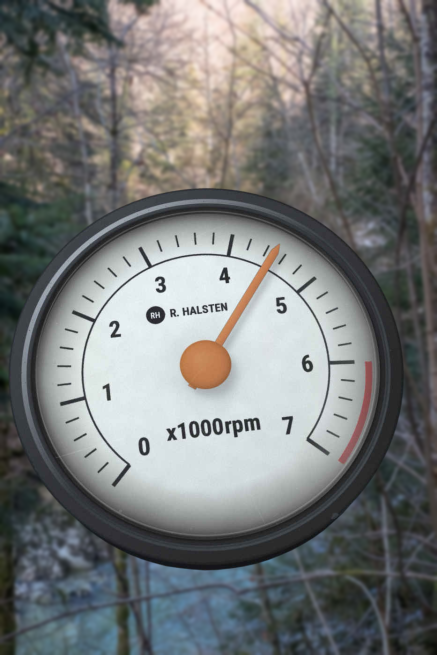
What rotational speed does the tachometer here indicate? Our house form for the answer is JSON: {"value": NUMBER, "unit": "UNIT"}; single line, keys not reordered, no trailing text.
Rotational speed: {"value": 4500, "unit": "rpm"}
